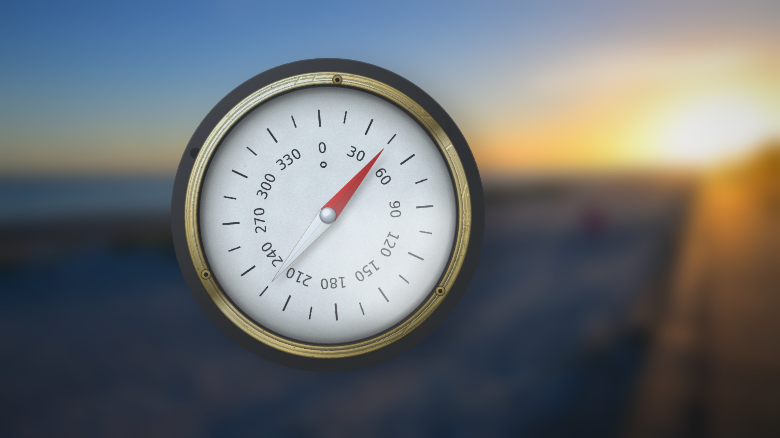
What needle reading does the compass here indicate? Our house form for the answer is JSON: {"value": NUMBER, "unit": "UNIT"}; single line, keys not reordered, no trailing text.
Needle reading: {"value": 45, "unit": "°"}
